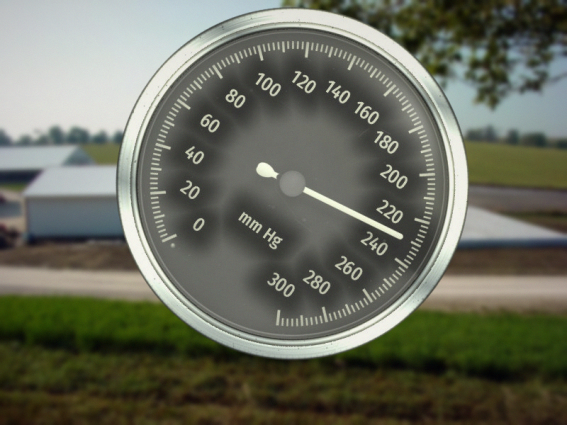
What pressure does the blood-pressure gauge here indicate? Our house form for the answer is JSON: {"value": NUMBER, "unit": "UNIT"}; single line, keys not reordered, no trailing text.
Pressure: {"value": 230, "unit": "mmHg"}
